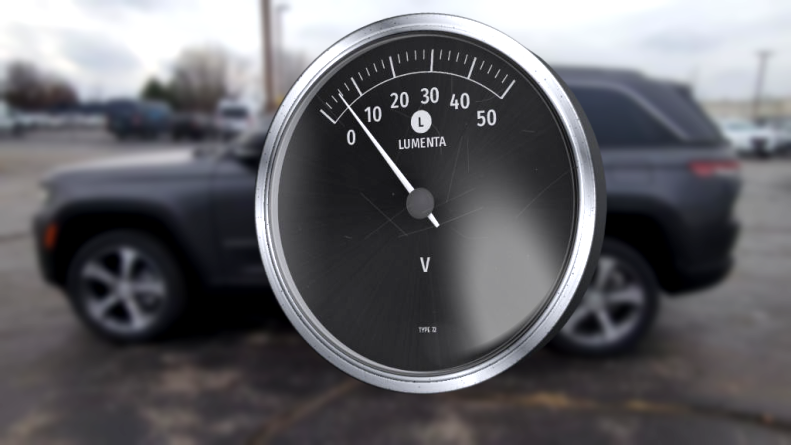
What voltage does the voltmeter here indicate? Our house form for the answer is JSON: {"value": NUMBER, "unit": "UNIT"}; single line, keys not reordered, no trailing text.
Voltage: {"value": 6, "unit": "V"}
